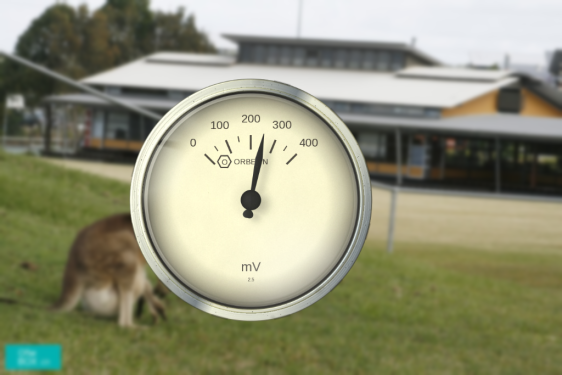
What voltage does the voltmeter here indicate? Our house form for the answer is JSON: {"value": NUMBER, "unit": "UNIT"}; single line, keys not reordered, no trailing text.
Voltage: {"value": 250, "unit": "mV"}
